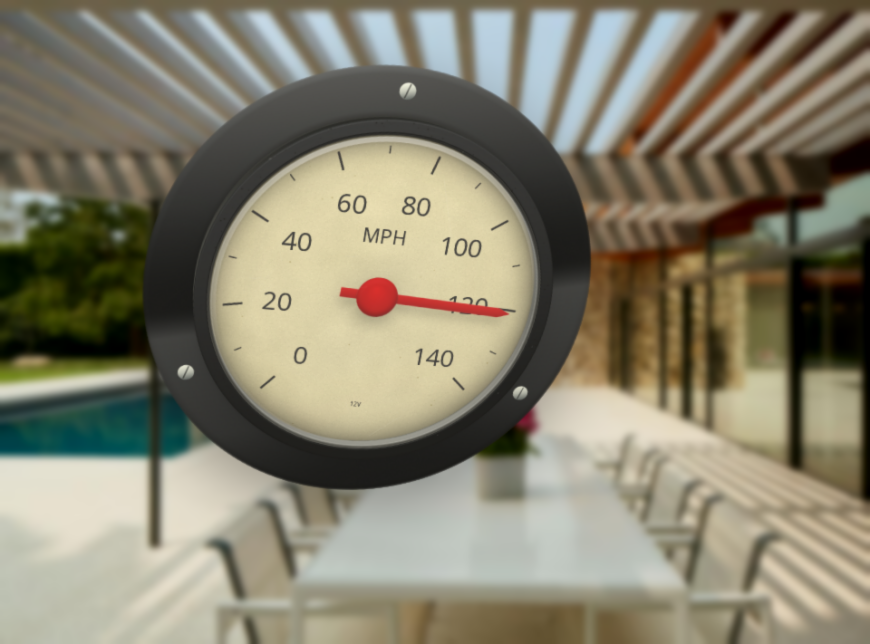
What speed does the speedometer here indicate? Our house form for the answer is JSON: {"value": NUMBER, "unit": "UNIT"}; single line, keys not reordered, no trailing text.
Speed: {"value": 120, "unit": "mph"}
